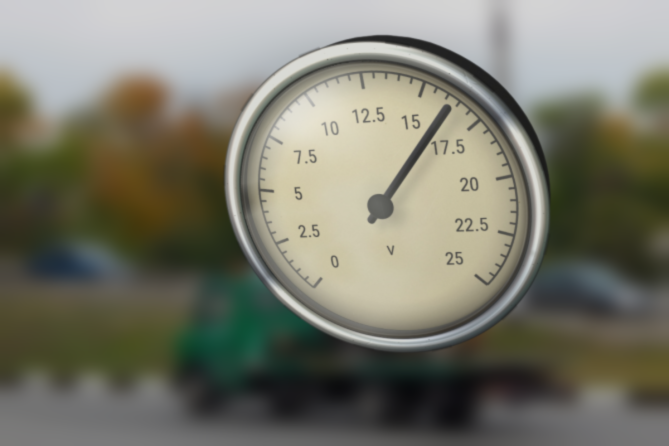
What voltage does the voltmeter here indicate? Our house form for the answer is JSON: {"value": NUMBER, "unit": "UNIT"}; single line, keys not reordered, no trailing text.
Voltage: {"value": 16.25, "unit": "V"}
